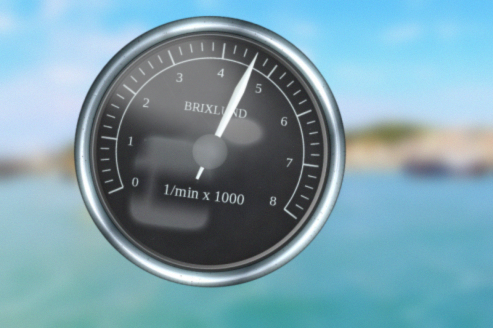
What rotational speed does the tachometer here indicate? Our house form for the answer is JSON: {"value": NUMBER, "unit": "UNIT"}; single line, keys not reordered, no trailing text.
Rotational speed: {"value": 4600, "unit": "rpm"}
